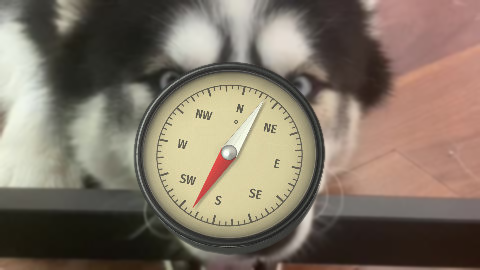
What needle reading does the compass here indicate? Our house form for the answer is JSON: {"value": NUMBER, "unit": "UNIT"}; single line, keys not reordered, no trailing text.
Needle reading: {"value": 200, "unit": "°"}
